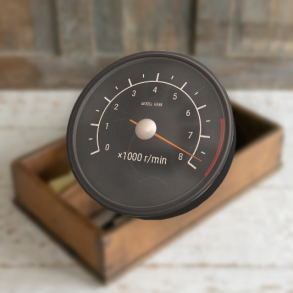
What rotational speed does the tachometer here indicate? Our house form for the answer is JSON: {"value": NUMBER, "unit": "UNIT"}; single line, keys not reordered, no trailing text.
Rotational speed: {"value": 7750, "unit": "rpm"}
